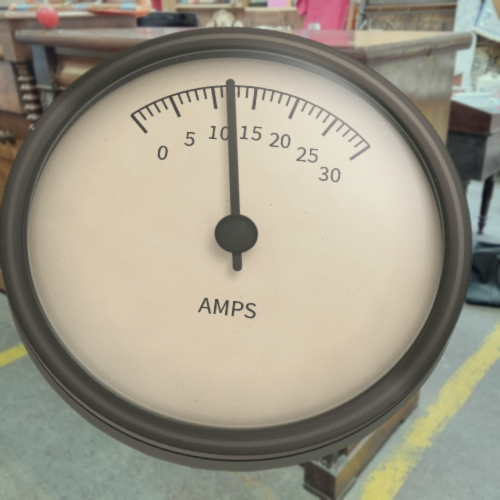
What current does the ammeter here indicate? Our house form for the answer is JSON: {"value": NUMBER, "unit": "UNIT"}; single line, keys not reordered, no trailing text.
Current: {"value": 12, "unit": "A"}
